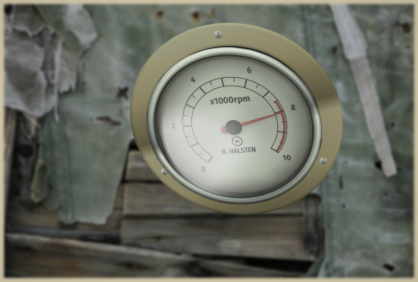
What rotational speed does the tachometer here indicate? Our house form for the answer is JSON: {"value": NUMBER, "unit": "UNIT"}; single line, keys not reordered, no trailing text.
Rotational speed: {"value": 8000, "unit": "rpm"}
